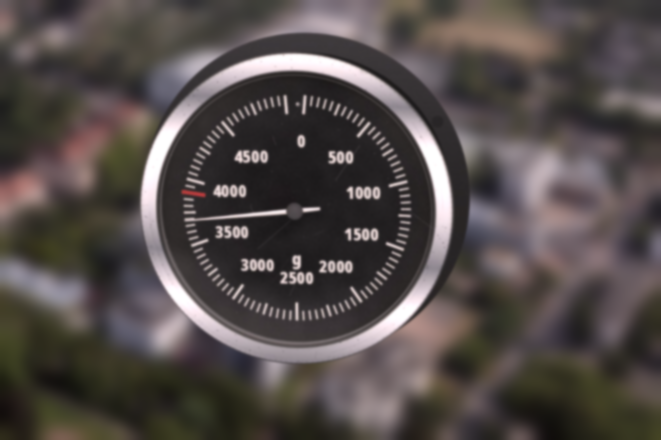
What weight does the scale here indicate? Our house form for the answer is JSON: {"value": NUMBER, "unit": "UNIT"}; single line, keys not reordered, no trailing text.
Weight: {"value": 3700, "unit": "g"}
